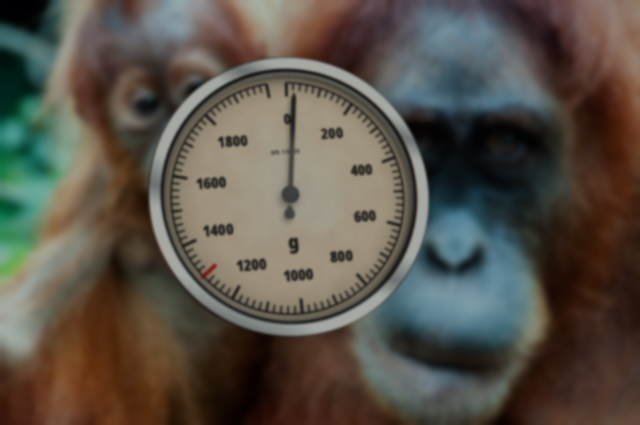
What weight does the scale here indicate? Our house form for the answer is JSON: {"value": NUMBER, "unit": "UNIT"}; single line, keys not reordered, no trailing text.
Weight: {"value": 20, "unit": "g"}
